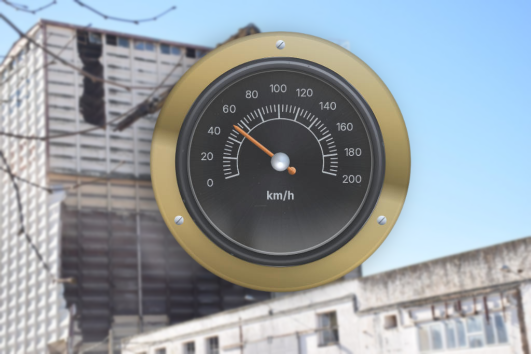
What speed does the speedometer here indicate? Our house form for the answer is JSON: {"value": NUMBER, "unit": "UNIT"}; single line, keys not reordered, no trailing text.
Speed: {"value": 52, "unit": "km/h"}
